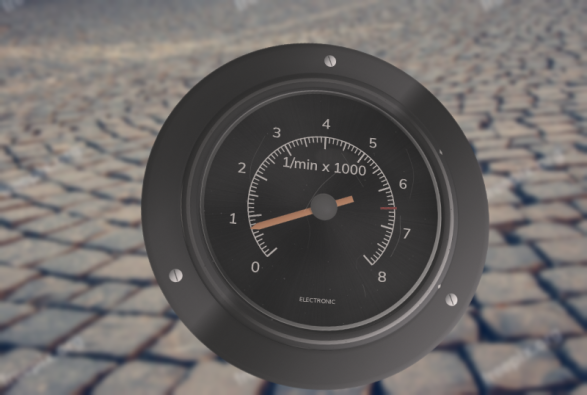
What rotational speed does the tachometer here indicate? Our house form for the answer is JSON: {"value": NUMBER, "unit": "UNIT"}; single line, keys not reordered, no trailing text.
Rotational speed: {"value": 700, "unit": "rpm"}
